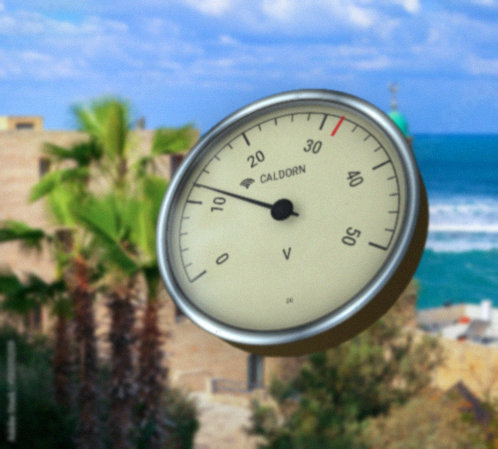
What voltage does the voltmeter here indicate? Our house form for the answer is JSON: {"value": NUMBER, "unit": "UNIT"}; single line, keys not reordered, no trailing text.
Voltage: {"value": 12, "unit": "V"}
